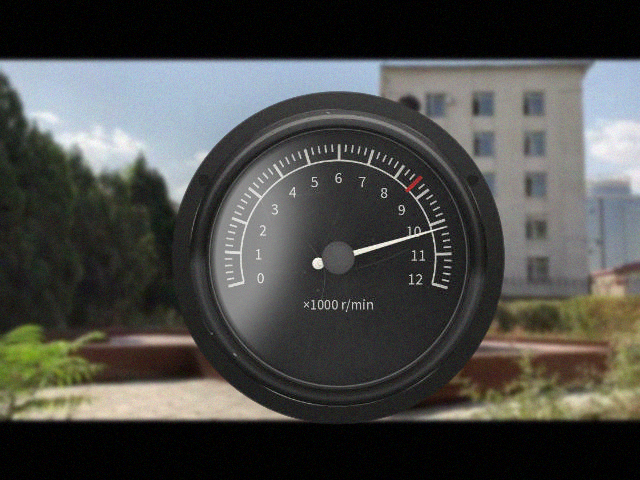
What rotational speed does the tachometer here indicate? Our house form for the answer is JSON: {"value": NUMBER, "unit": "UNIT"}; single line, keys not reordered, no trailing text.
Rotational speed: {"value": 10200, "unit": "rpm"}
